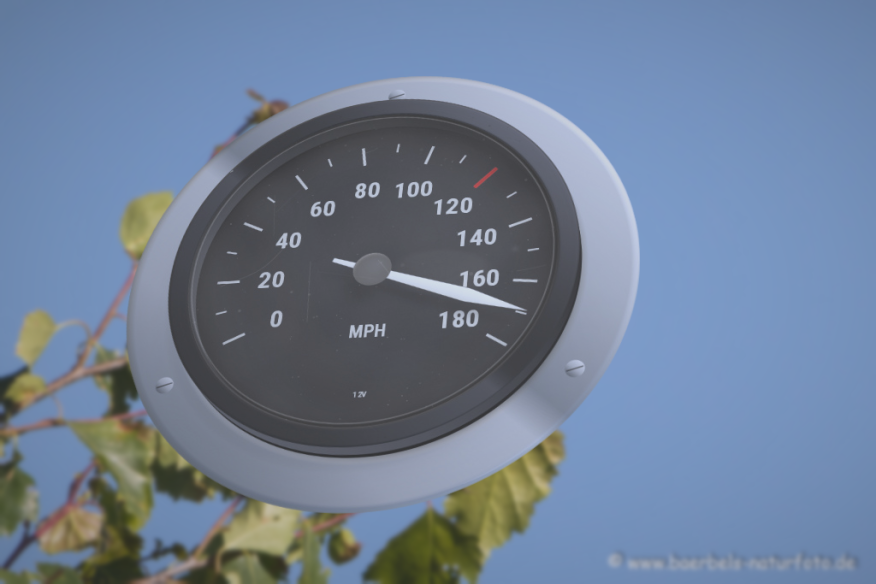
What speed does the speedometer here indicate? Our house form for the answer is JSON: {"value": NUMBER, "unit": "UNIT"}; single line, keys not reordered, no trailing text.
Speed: {"value": 170, "unit": "mph"}
